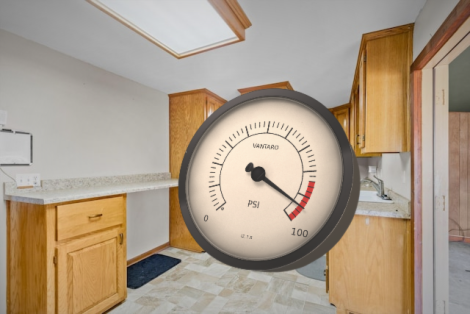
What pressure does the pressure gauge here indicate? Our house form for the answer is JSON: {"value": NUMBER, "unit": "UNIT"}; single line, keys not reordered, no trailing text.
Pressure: {"value": 94, "unit": "psi"}
